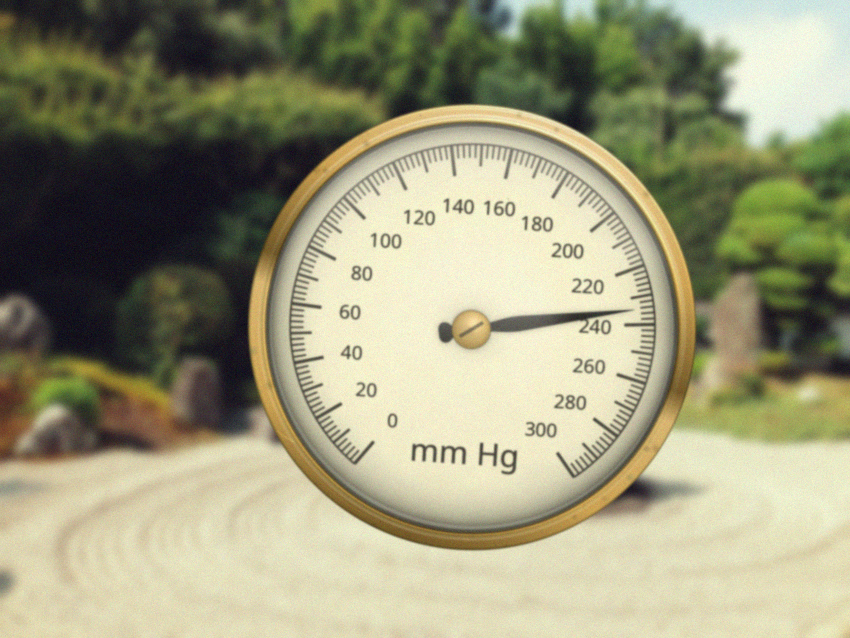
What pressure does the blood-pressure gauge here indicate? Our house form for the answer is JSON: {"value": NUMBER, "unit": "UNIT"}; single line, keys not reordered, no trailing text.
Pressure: {"value": 234, "unit": "mmHg"}
